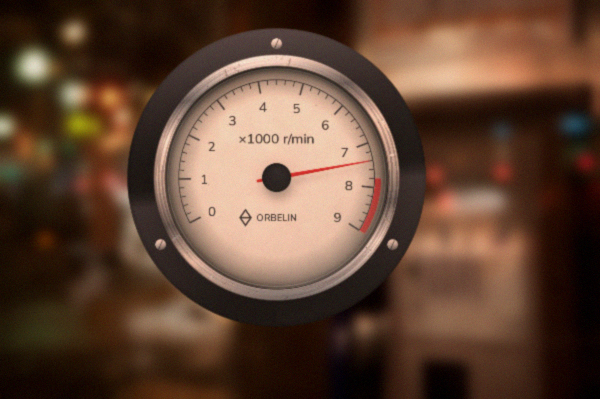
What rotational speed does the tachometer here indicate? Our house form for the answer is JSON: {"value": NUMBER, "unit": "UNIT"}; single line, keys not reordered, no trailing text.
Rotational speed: {"value": 7400, "unit": "rpm"}
